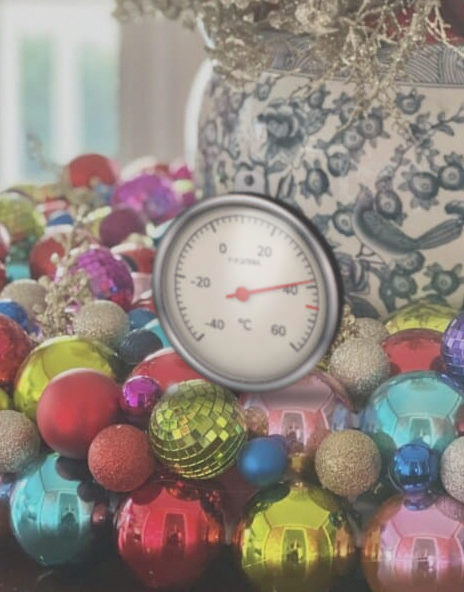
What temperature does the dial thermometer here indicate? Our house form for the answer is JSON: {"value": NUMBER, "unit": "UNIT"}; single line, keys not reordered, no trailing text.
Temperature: {"value": 38, "unit": "°C"}
